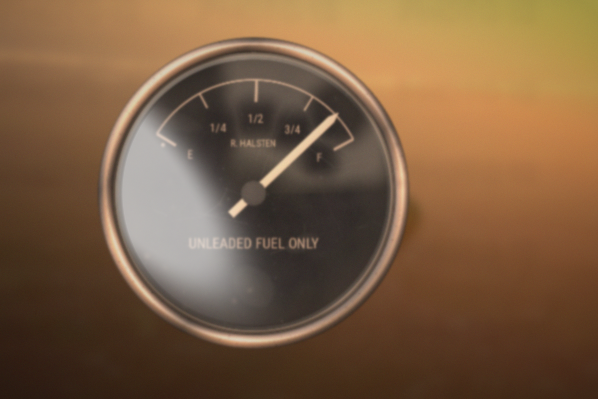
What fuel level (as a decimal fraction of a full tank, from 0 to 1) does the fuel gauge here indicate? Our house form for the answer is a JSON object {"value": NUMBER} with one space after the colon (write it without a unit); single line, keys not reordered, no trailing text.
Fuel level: {"value": 0.875}
